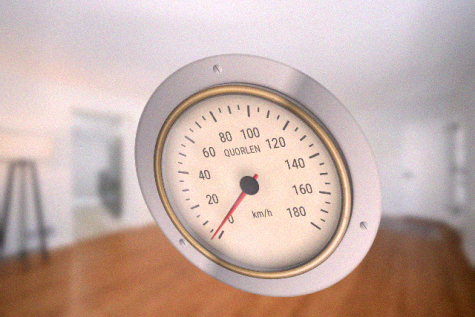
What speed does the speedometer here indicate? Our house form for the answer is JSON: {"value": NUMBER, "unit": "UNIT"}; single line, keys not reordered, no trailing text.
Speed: {"value": 2.5, "unit": "km/h"}
